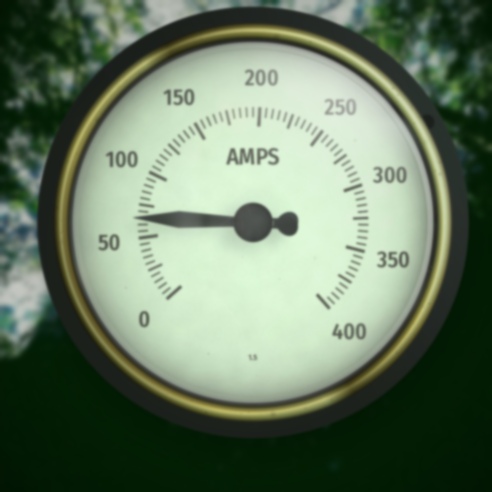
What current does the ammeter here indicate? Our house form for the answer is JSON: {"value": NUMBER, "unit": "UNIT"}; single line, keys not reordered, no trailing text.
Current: {"value": 65, "unit": "A"}
